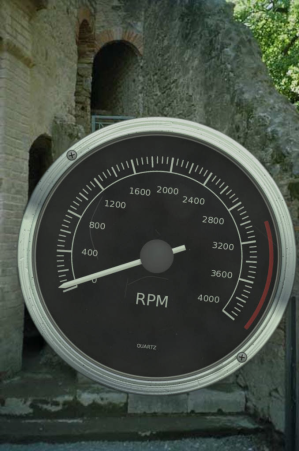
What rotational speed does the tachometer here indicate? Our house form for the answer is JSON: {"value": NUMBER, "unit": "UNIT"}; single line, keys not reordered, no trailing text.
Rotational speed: {"value": 50, "unit": "rpm"}
